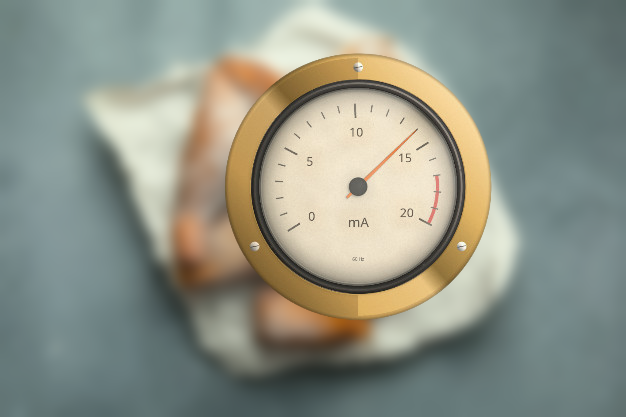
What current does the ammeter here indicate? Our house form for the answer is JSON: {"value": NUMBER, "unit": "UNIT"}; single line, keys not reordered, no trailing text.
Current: {"value": 14, "unit": "mA"}
